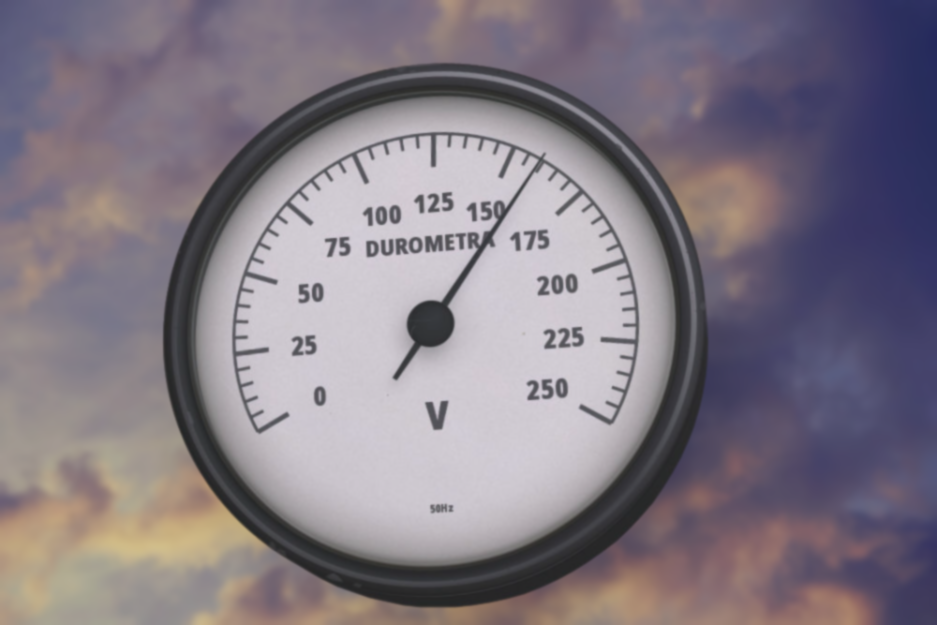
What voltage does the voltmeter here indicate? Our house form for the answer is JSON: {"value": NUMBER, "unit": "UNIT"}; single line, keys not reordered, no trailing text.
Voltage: {"value": 160, "unit": "V"}
